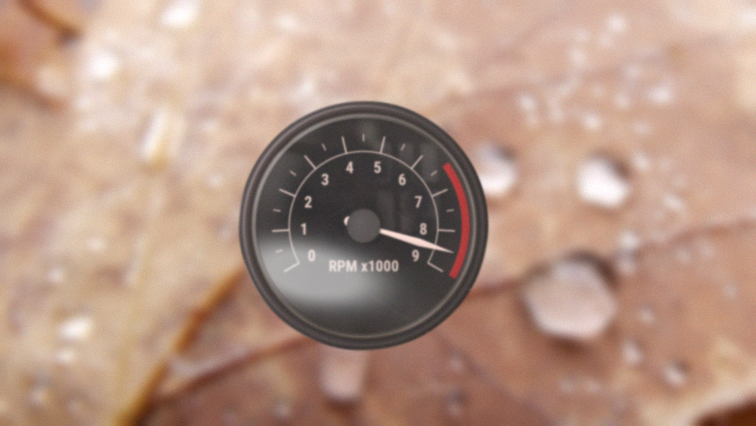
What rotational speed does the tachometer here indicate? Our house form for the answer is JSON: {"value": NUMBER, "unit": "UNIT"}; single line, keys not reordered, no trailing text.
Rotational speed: {"value": 8500, "unit": "rpm"}
